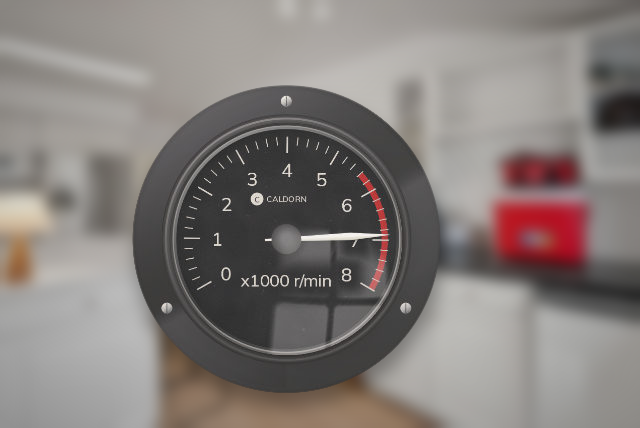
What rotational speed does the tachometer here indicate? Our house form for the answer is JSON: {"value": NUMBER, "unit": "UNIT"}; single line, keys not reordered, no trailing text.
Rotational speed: {"value": 6900, "unit": "rpm"}
